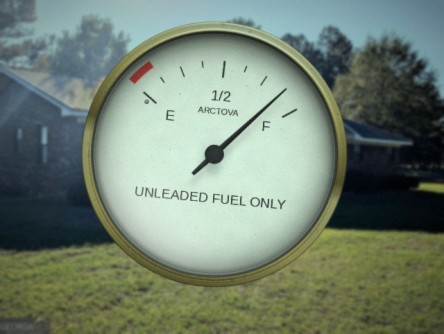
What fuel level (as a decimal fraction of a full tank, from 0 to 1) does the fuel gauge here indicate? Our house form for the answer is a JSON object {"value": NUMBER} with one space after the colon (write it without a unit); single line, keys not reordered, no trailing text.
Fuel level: {"value": 0.875}
